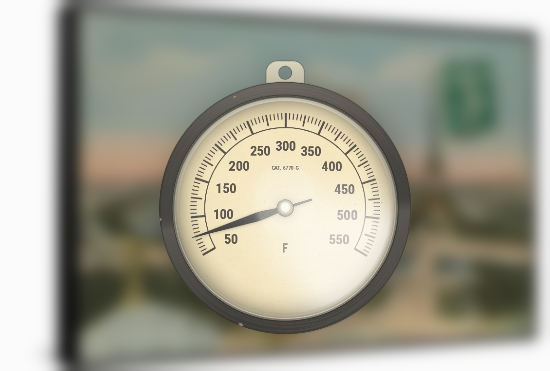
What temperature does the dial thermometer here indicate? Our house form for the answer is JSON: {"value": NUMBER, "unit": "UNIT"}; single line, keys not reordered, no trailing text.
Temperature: {"value": 75, "unit": "°F"}
